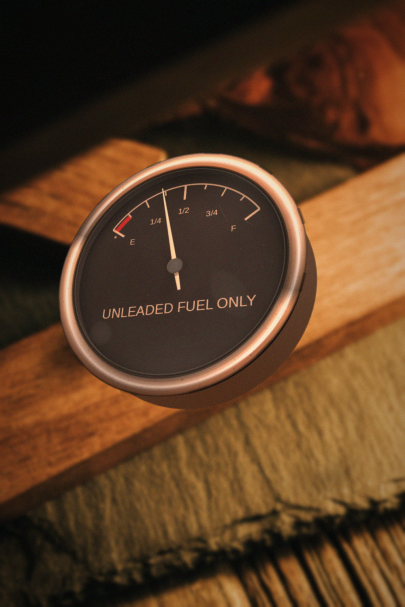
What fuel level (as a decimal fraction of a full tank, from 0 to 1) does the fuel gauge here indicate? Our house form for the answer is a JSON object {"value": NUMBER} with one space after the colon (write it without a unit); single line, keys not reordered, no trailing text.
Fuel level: {"value": 0.375}
